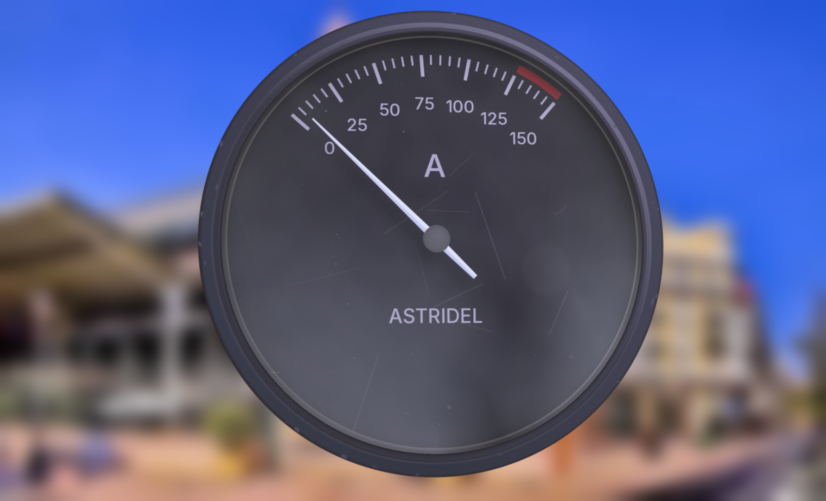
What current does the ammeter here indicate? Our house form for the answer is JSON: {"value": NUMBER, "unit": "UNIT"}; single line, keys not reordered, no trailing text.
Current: {"value": 5, "unit": "A"}
